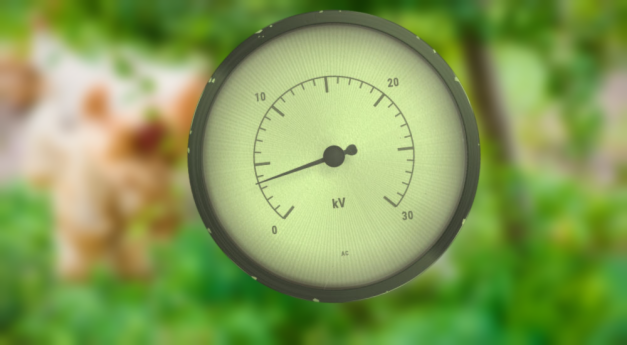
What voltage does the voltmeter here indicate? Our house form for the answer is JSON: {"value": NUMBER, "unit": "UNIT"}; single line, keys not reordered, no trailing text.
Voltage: {"value": 3.5, "unit": "kV"}
